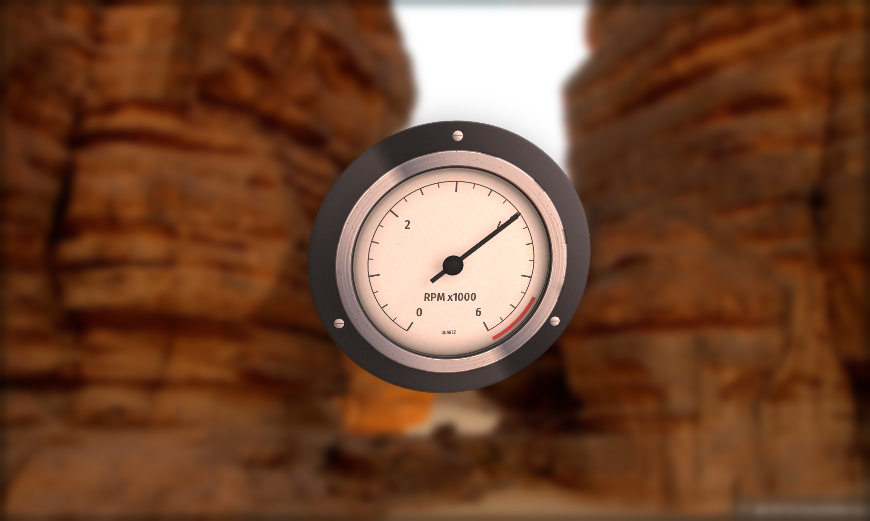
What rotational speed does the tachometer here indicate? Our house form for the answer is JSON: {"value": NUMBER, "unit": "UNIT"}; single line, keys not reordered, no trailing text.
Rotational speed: {"value": 4000, "unit": "rpm"}
